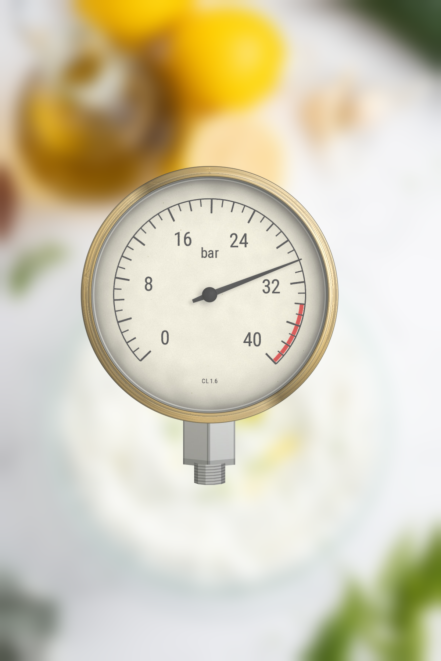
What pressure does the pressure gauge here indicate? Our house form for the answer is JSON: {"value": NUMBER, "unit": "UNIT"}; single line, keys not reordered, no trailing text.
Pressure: {"value": 30, "unit": "bar"}
